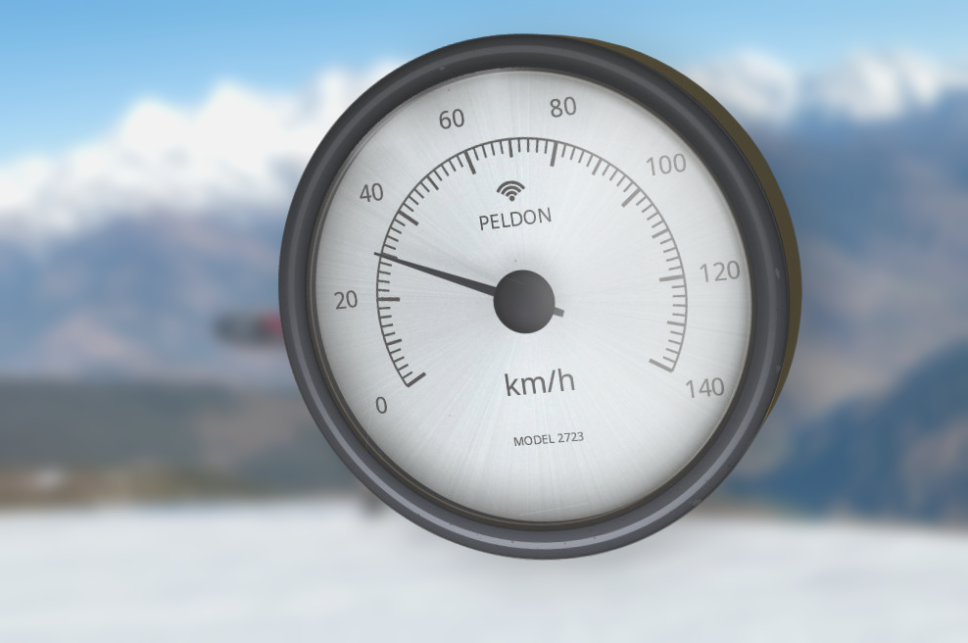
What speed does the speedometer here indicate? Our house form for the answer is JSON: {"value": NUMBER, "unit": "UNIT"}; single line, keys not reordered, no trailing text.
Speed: {"value": 30, "unit": "km/h"}
